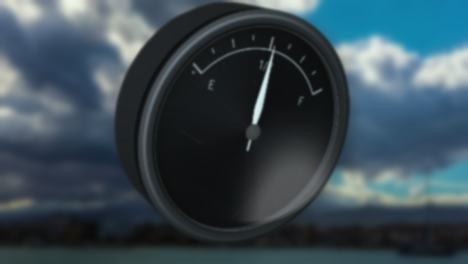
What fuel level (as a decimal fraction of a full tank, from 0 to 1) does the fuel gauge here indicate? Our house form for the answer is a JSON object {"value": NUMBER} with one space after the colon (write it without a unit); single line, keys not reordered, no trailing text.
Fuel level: {"value": 0.5}
